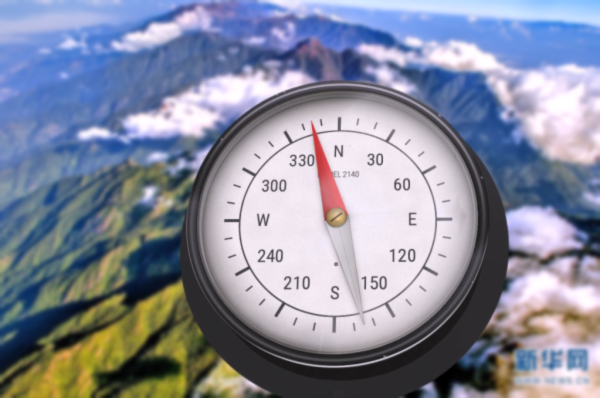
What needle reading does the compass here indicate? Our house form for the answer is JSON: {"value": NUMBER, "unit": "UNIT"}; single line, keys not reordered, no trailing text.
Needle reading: {"value": 345, "unit": "°"}
